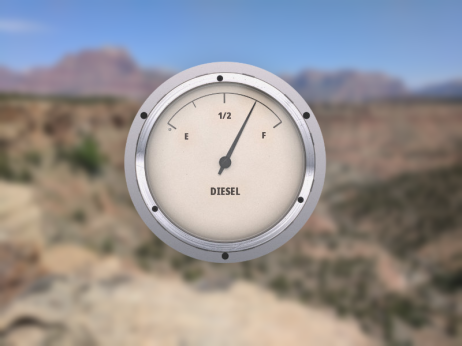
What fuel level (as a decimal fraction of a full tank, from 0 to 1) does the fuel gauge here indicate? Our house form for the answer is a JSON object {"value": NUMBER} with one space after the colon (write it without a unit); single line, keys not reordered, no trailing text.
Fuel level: {"value": 0.75}
